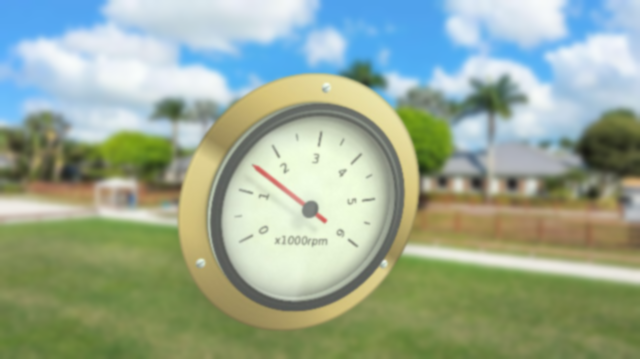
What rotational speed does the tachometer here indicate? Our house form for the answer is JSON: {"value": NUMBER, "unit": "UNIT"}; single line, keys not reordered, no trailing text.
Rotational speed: {"value": 1500, "unit": "rpm"}
